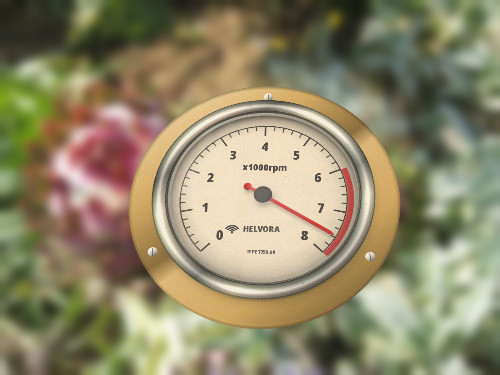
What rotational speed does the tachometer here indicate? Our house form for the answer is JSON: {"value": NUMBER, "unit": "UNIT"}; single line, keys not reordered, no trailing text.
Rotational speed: {"value": 7600, "unit": "rpm"}
